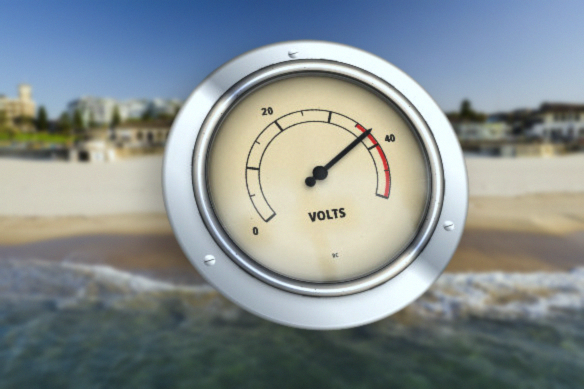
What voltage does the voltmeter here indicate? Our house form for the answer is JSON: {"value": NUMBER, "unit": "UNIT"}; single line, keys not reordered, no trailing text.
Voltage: {"value": 37.5, "unit": "V"}
